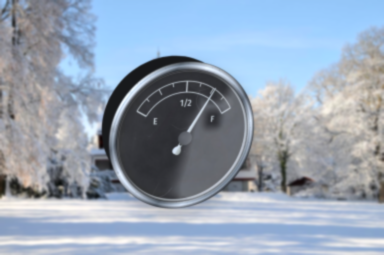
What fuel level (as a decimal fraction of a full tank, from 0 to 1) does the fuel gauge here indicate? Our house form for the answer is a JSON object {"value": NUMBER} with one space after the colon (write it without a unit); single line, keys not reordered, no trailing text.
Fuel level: {"value": 0.75}
